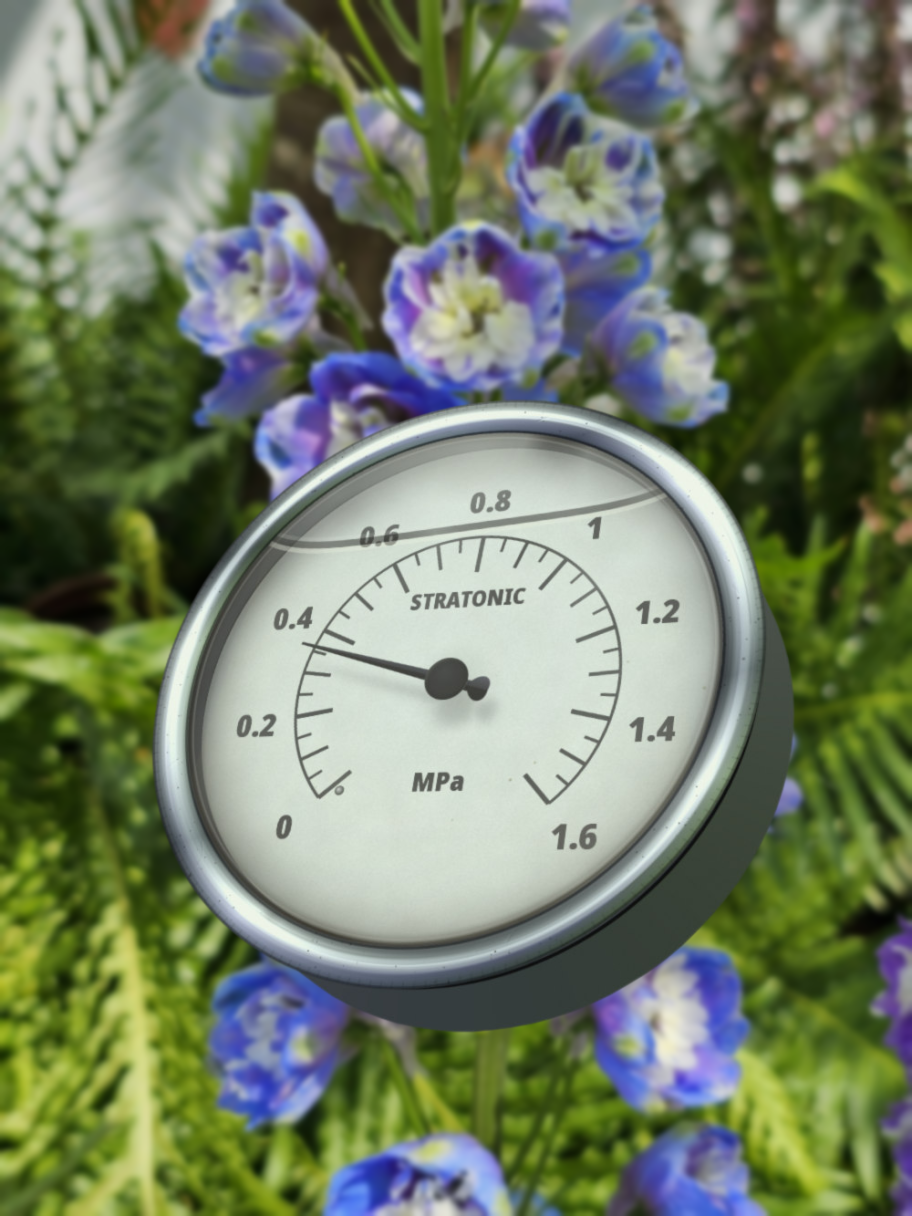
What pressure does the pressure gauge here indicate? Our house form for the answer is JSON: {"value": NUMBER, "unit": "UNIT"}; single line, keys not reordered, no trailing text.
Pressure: {"value": 0.35, "unit": "MPa"}
